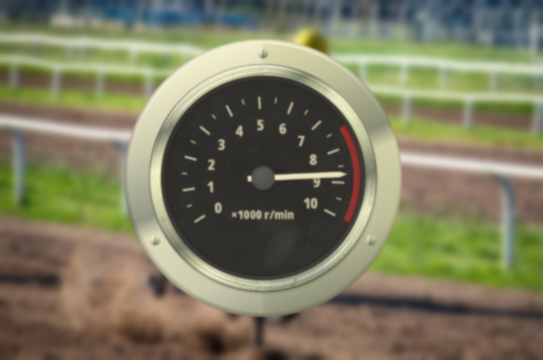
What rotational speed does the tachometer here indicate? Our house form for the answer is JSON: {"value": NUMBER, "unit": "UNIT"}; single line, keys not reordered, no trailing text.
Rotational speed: {"value": 8750, "unit": "rpm"}
